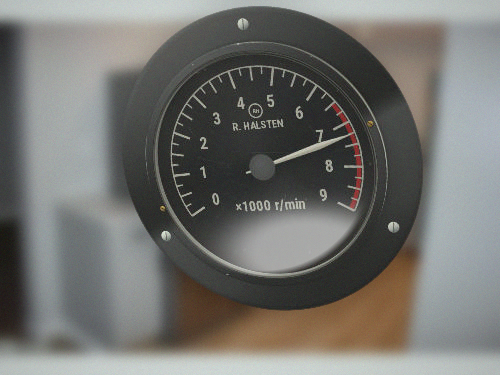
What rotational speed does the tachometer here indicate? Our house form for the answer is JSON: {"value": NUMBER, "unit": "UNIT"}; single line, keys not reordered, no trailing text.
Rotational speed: {"value": 7250, "unit": "rpm"}
